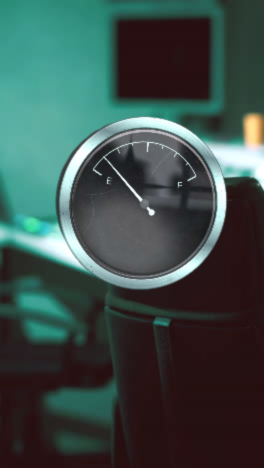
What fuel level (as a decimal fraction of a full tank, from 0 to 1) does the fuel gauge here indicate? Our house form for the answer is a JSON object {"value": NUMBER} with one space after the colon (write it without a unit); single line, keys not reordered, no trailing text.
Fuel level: {"value": 0.125}
